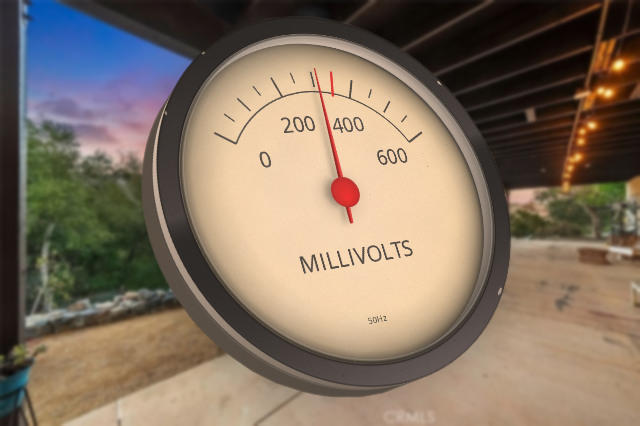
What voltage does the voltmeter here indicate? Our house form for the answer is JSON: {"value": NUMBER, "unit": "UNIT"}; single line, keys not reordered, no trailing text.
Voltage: {"value": 300, "unit": "mV"}
